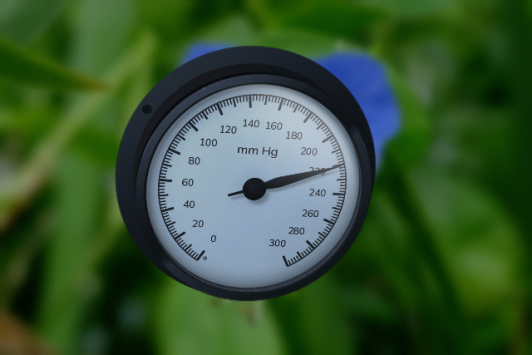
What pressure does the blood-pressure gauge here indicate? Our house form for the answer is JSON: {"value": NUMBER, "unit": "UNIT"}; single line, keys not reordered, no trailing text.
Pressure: {"value": 220, "unit": "mmHg"}
